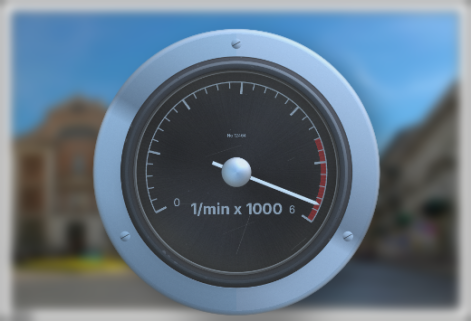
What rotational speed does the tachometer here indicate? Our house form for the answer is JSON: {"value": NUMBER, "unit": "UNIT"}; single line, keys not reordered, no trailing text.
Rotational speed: {"value": 5700, "unit": "rpm"}
